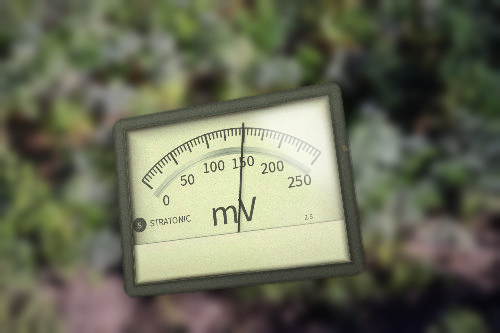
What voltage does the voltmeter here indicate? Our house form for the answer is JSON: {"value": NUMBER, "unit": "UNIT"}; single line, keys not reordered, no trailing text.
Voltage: {"value": 150, "unit": "mV"}
